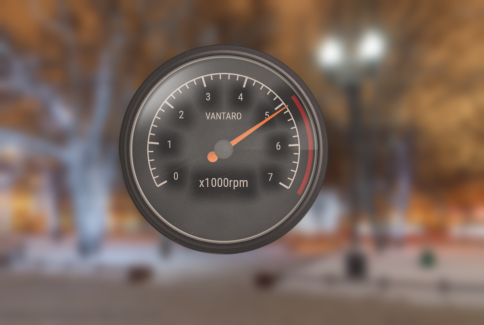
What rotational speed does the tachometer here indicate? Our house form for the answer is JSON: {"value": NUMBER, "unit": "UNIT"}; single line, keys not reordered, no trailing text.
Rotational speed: {"value": 5100, "unit": "rpm"}
